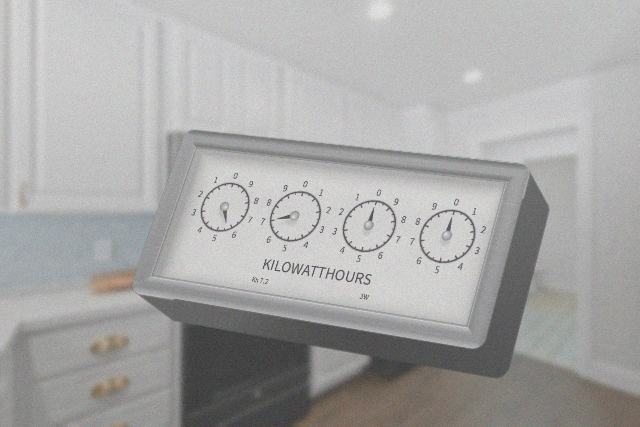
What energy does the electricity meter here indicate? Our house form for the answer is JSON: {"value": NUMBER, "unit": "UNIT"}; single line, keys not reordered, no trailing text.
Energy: {"value": 5700, "unit": "kWh"}
